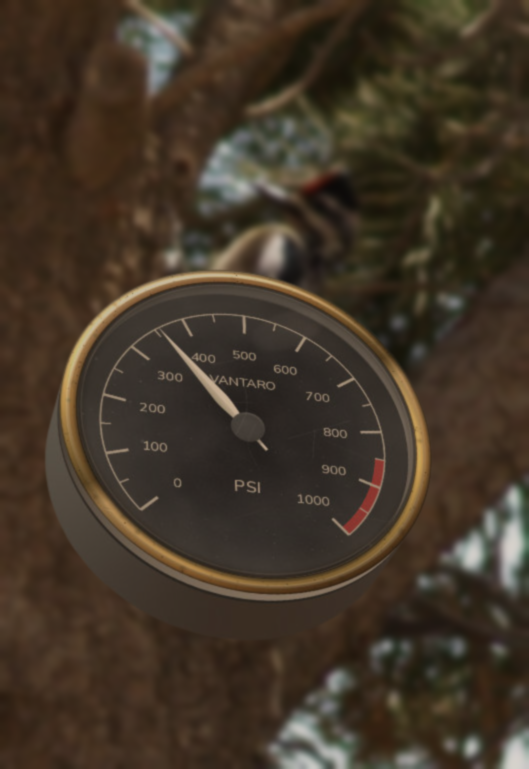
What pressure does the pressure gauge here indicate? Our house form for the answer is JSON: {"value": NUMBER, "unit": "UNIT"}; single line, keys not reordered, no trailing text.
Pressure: {"value": 350, "unit": "psi"}
